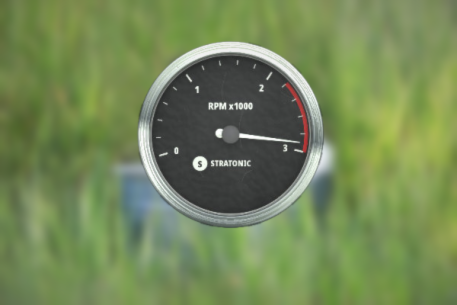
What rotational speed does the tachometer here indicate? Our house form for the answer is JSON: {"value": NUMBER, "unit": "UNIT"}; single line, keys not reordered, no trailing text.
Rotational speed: {"value": 2900, "unit": "rpm"}
